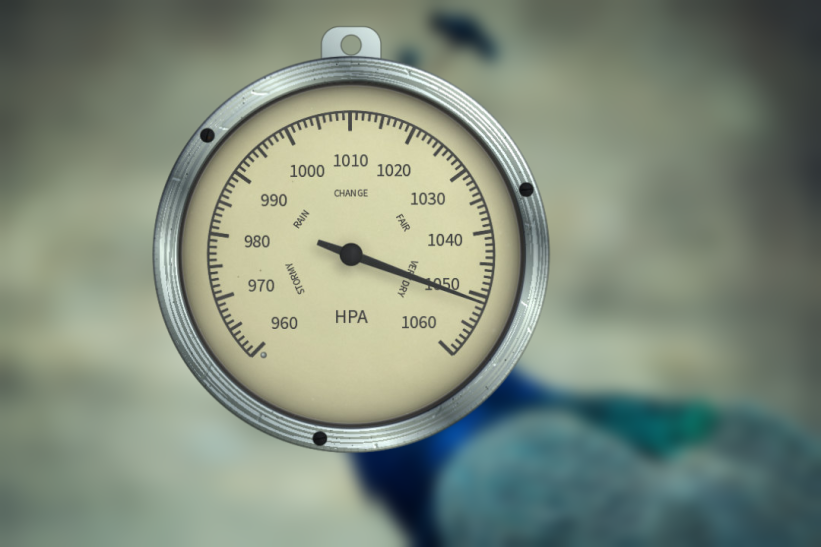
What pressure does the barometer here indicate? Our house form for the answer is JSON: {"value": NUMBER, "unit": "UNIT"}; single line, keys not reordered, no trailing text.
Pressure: {"value": 1051, "unit": "hPa"}
